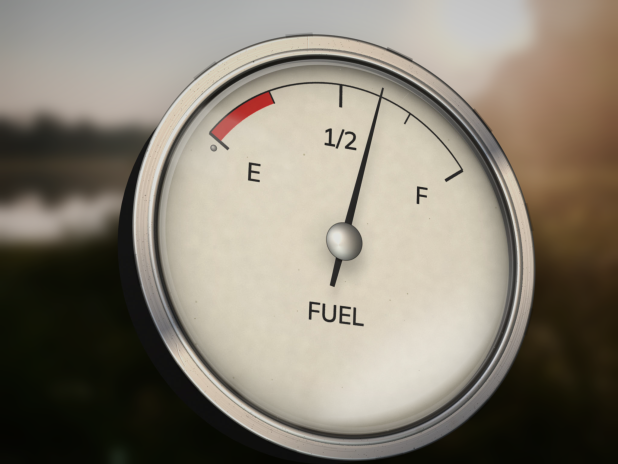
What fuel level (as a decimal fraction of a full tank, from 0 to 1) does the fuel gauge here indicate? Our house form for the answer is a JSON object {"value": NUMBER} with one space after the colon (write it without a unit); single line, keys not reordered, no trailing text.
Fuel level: {"value": 0.625}
